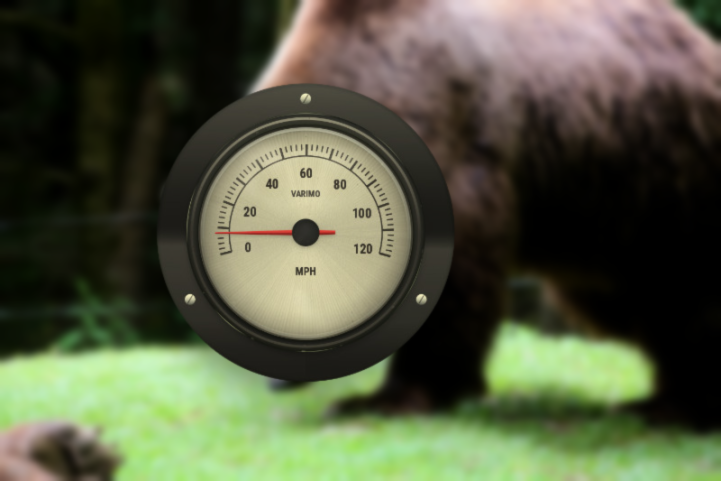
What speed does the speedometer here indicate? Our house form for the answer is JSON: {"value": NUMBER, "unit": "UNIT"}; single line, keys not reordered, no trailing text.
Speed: {"value": 8, "unit": "mph"}
